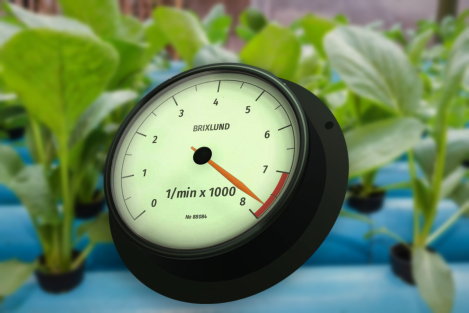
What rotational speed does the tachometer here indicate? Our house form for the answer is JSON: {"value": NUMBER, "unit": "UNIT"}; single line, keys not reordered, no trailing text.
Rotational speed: {"value": 7750, "unit": "rpm"}
